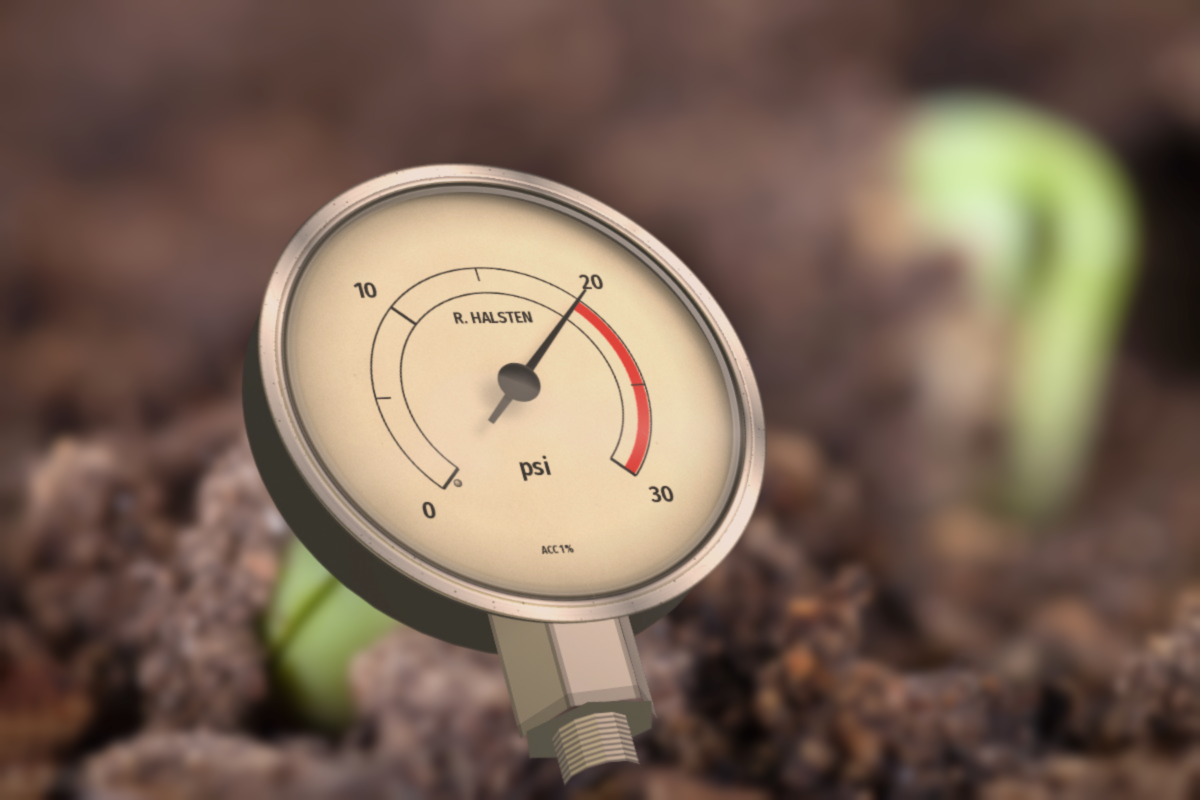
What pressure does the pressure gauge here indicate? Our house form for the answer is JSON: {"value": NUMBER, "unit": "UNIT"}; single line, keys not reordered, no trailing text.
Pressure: {"value": 20, "unit": "psi"}
